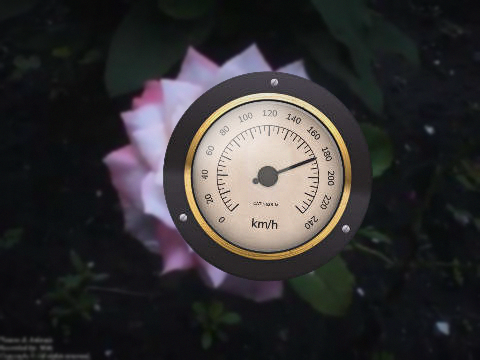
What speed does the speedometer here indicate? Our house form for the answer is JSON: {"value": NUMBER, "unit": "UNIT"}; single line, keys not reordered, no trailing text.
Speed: {"value": 180, "unit": "km/h"}
